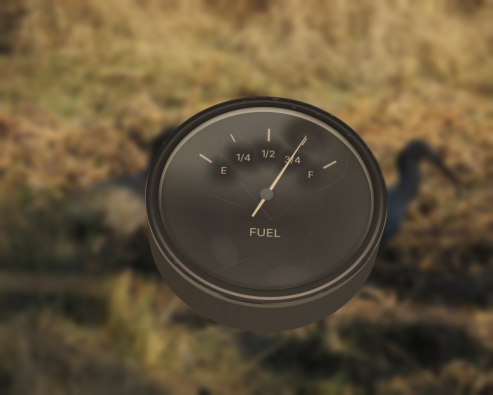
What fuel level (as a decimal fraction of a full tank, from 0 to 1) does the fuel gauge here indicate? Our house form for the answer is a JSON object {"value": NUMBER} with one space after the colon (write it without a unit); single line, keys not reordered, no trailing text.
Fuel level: {"value": 0.75}
